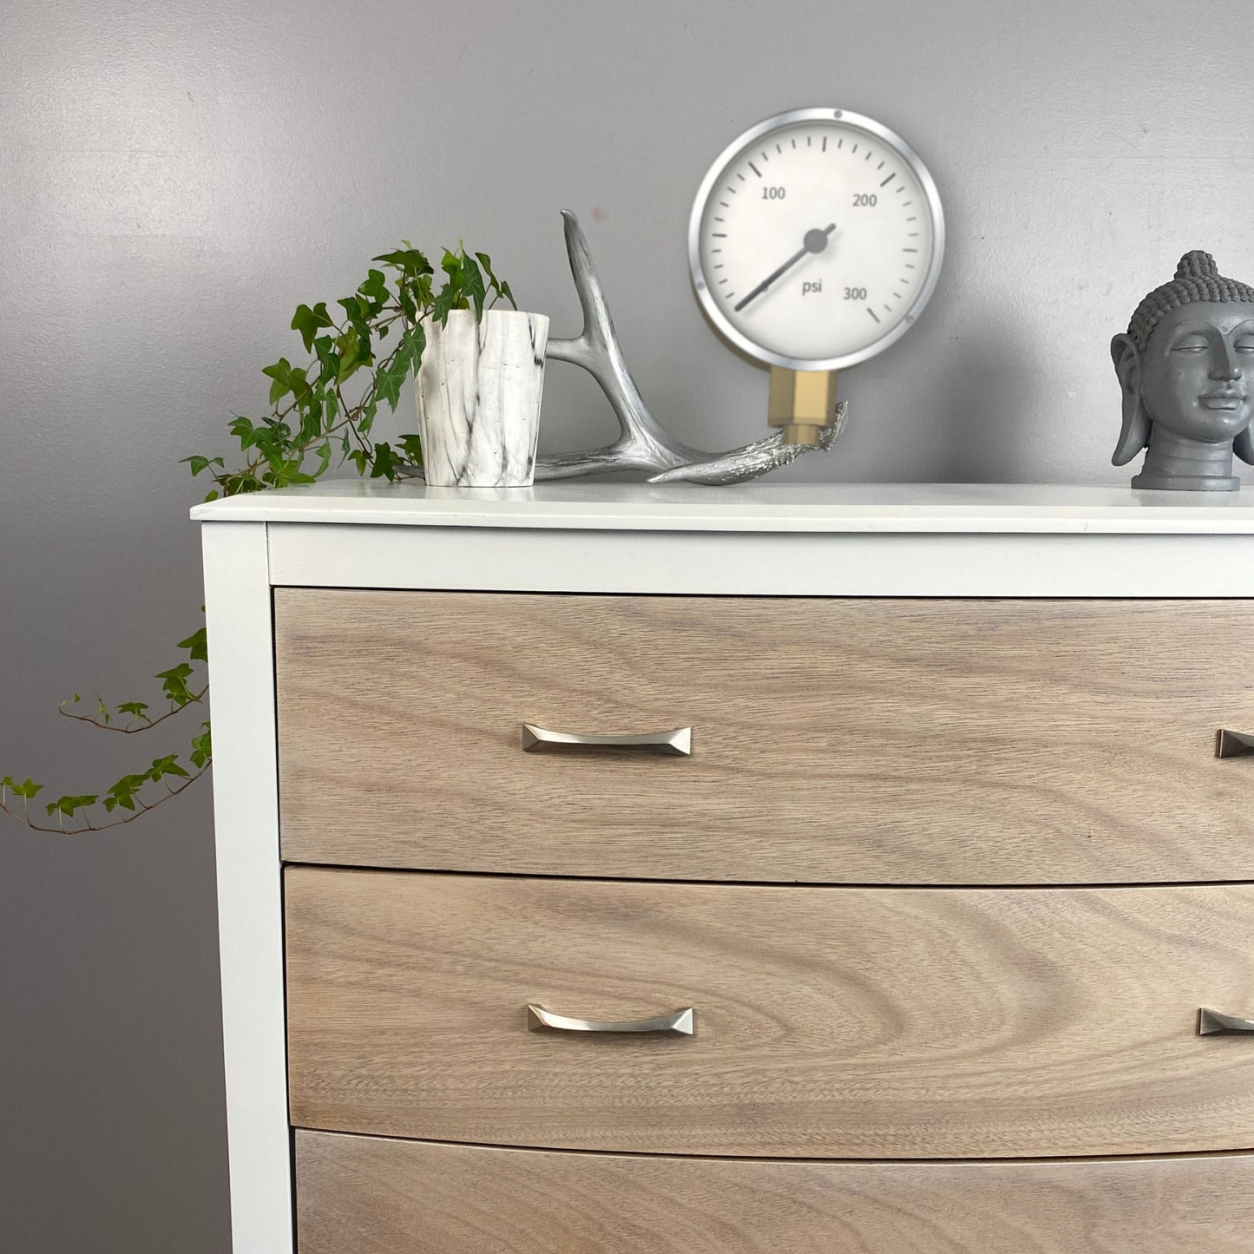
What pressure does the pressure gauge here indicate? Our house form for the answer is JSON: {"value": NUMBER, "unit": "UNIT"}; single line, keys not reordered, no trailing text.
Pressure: {"value": 0, "unit": "psi"}
